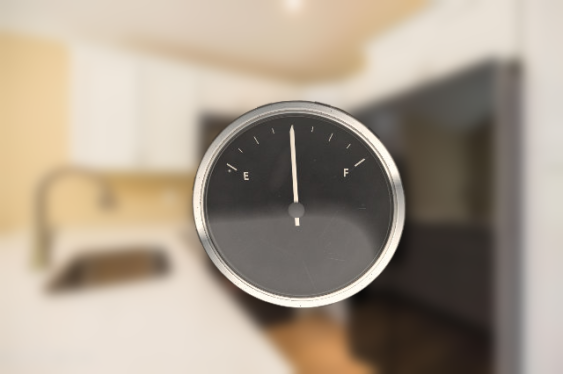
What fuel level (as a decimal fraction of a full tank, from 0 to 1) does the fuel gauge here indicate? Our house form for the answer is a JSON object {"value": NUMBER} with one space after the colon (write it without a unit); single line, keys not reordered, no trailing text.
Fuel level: {"value": 0.5}
